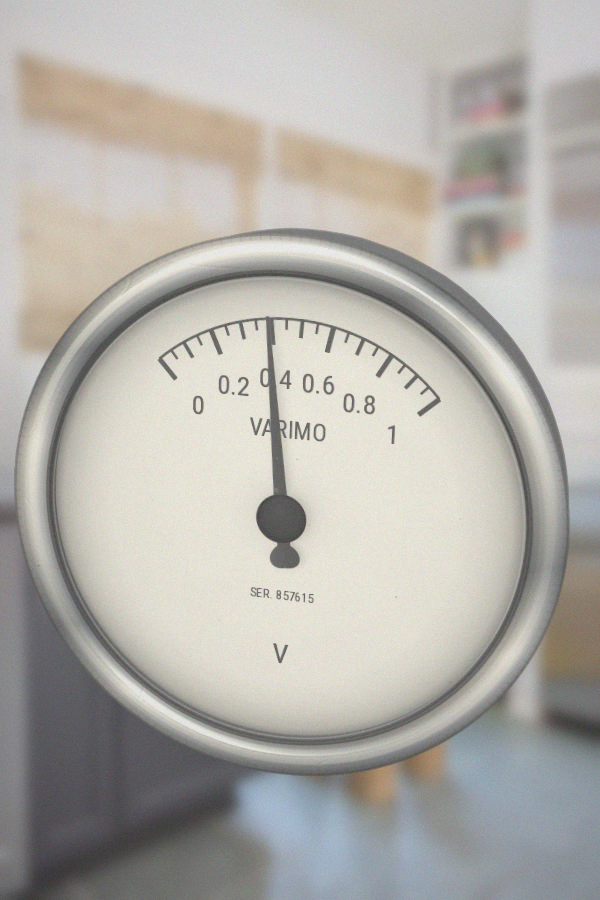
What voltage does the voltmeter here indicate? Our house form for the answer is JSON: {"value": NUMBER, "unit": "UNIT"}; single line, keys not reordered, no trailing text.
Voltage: {"value": 0.4, "unit": "V"}
